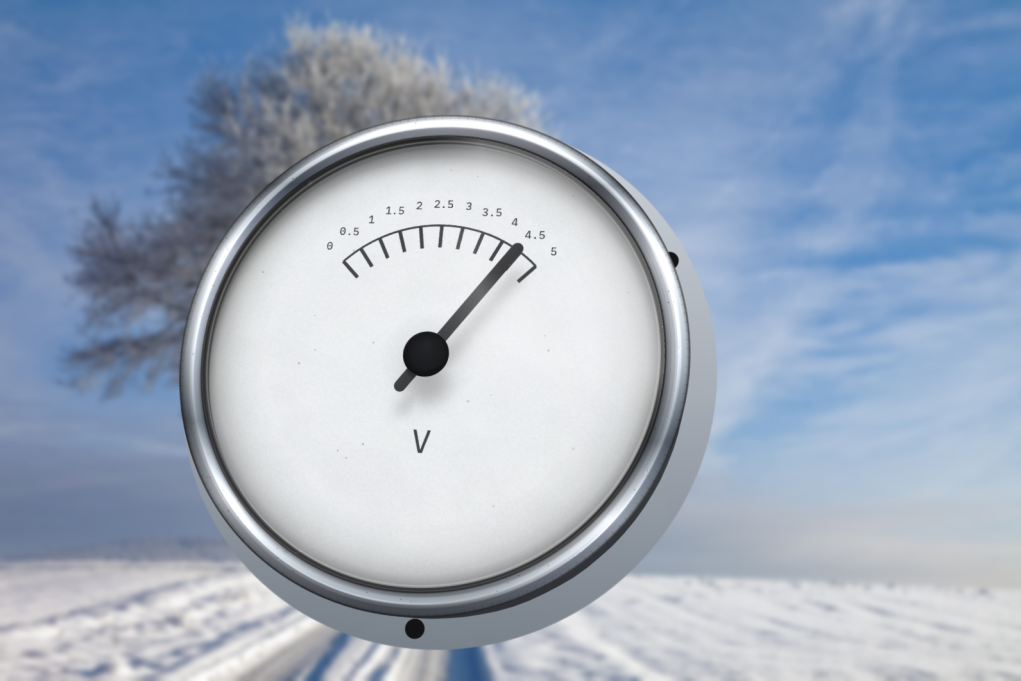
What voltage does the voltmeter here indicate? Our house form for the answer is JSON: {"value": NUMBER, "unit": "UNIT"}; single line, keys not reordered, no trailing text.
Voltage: {"value": 4.5, "unit": "V"}
